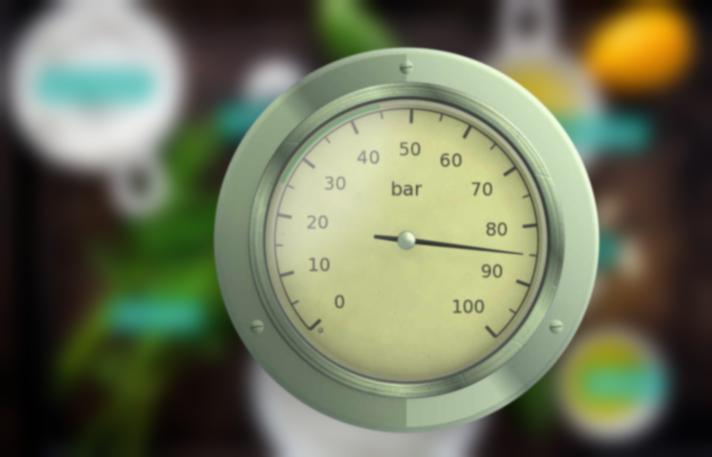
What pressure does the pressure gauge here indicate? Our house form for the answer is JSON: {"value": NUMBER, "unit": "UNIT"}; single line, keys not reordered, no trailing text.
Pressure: {"value": 85, "unit": "bar"}
